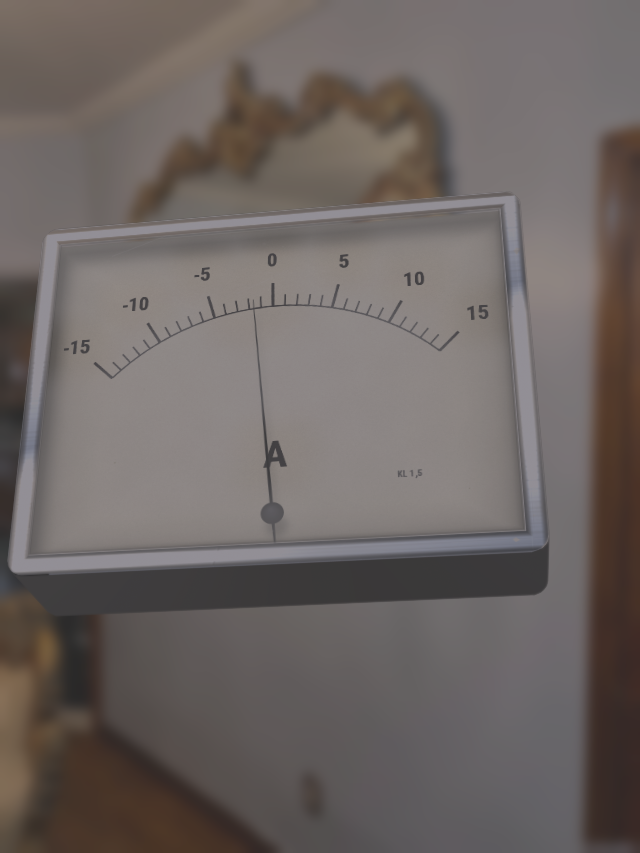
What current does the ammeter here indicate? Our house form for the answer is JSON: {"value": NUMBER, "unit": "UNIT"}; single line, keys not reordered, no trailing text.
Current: {"value": -1.5, "unit": "A"}
